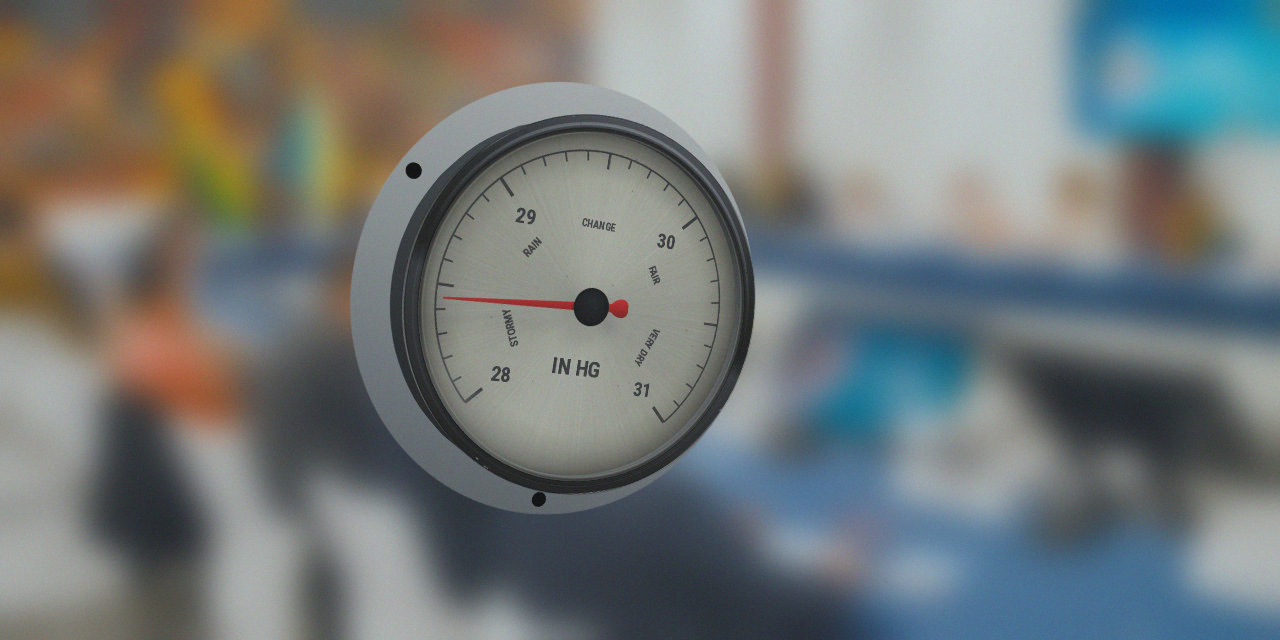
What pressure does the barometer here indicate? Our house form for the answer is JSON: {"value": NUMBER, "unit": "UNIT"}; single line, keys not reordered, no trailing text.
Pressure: {"value": 28.45, "unit": "inHg"}
